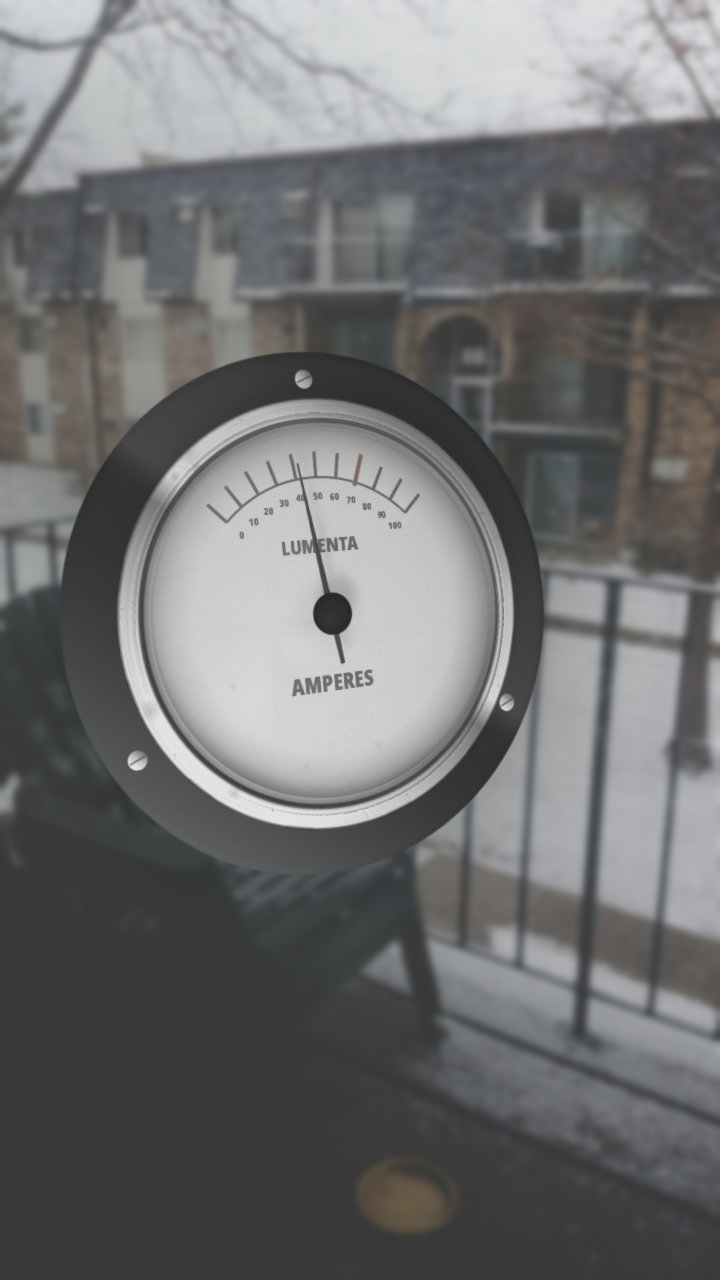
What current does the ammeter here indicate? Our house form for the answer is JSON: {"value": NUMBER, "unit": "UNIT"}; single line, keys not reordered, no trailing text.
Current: {"value": 40, "unit": "A"}
